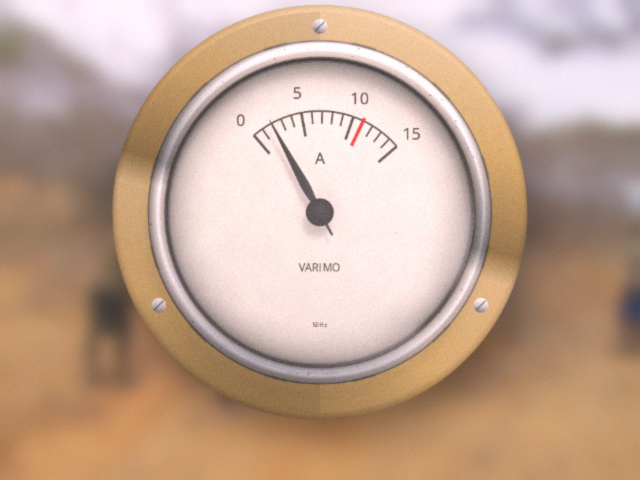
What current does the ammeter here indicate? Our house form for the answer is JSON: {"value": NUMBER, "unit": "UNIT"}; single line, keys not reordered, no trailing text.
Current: {"value": 2, "unit": "A"}
